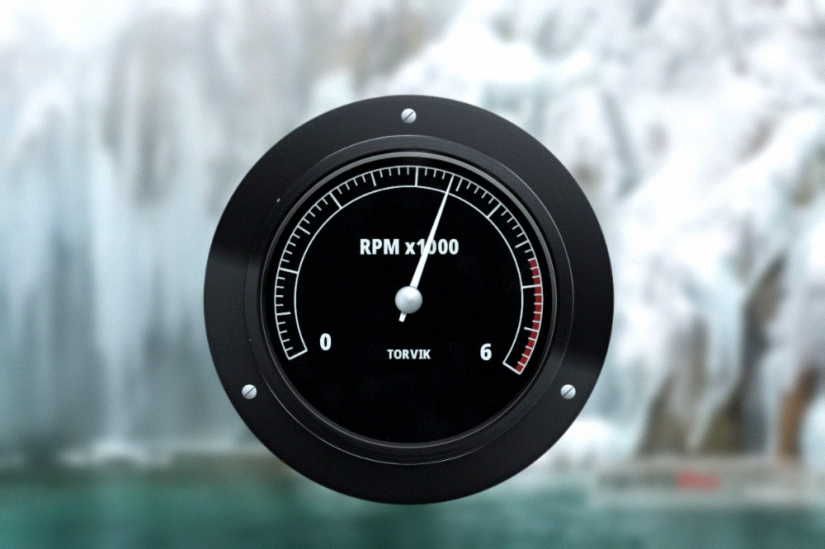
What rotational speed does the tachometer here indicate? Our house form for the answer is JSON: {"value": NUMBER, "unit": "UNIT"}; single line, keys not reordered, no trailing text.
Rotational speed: {"value": 3400, "unit": "rpm"}
